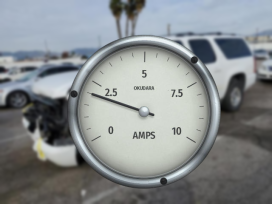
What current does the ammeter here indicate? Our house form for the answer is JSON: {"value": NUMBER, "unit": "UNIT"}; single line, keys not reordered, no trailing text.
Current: {"value": 2, "unit": "A"}
